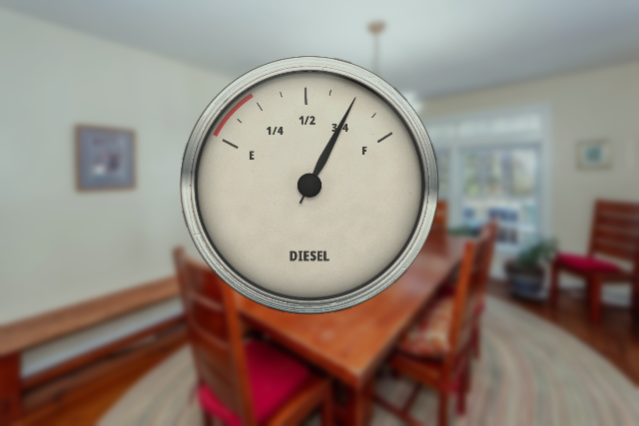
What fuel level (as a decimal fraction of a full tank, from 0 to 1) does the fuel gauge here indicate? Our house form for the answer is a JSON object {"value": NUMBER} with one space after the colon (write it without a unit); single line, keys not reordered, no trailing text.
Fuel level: {"value": 0.75}
